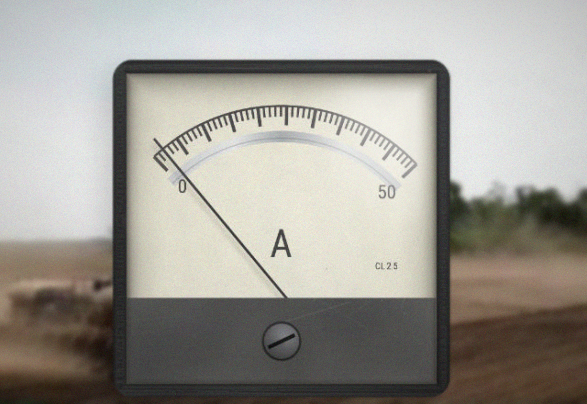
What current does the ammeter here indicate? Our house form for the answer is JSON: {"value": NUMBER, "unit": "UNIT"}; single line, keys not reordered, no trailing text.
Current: {"value": 2, "unit": "A"}
